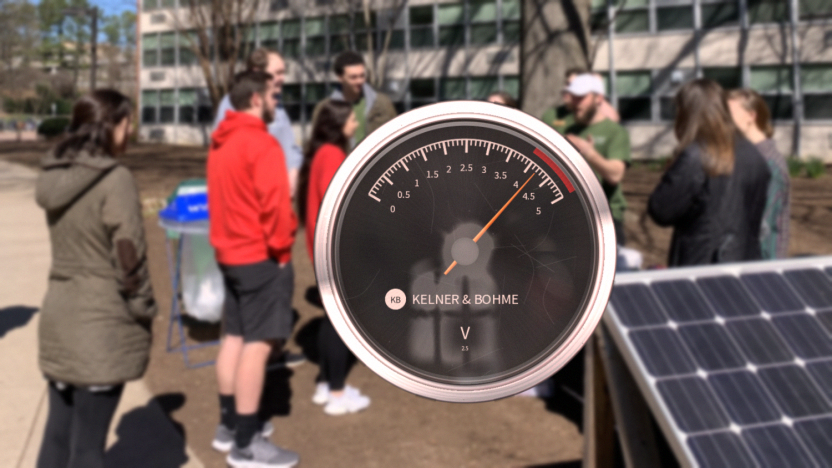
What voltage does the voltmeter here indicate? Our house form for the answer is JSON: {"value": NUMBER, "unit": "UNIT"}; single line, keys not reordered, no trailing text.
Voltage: {"value": 4.2, "unit": "V"}
